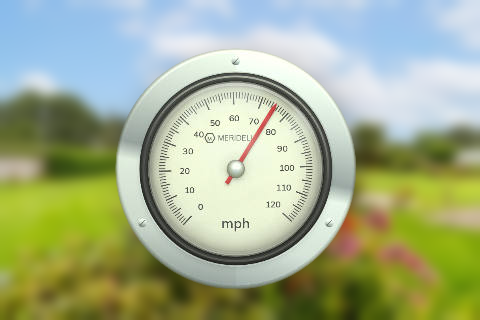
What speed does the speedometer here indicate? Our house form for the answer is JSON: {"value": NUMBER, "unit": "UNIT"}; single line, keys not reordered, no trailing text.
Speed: {"value": 75, "unit": "mph"}
